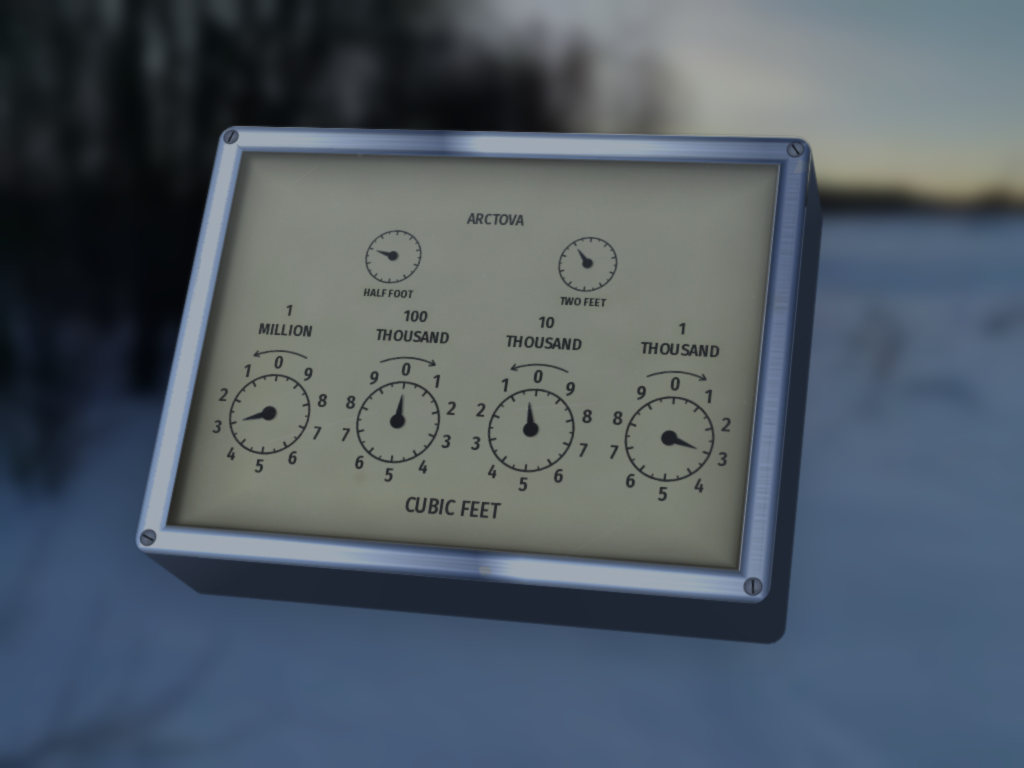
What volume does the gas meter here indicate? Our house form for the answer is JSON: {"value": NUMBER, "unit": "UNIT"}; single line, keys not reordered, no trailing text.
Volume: {"value": 300300, "unit": "ft³"}
